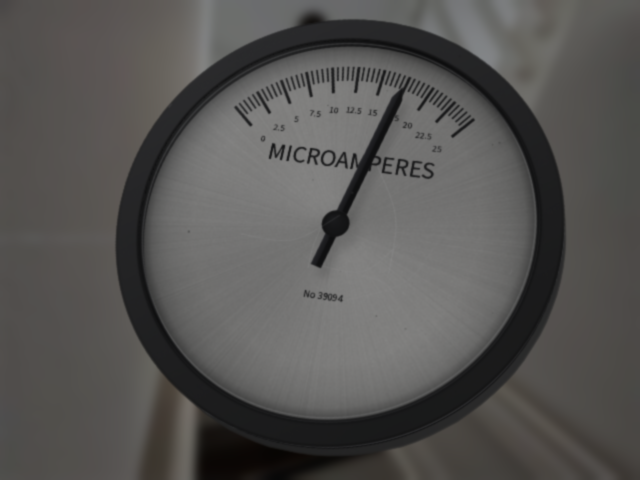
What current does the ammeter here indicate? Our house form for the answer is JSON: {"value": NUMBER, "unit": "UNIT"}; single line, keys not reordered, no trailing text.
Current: {"value": 17.5, "unit": "µA"}
